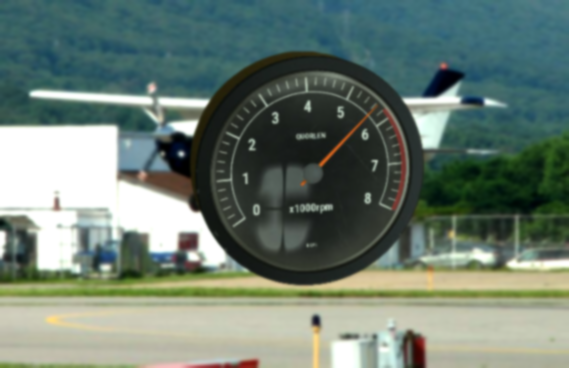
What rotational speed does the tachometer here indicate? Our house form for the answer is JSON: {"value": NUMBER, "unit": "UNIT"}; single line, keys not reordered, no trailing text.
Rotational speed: {"value": 5600, "unit": "rpm"}
